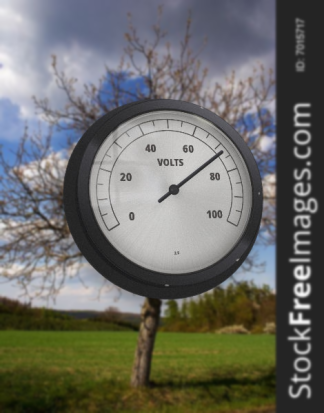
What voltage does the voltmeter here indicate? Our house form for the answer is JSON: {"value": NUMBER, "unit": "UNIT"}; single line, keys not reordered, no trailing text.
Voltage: {"value": 72.5, "unit": "V"}
